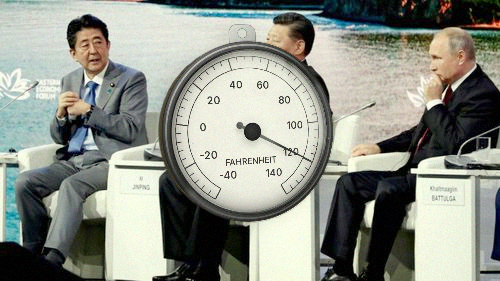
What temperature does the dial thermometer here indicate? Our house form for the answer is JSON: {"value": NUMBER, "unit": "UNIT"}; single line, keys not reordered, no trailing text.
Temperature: {"value": 120, "unit": "°F"}
